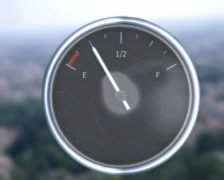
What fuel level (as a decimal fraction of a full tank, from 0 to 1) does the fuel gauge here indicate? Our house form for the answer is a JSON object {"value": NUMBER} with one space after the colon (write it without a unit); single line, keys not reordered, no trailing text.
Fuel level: {"value": 0.25}
